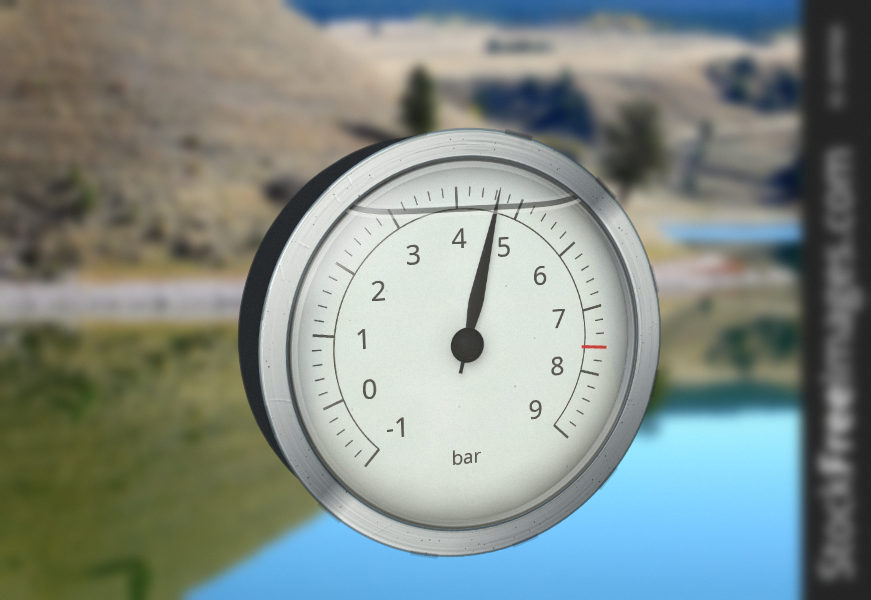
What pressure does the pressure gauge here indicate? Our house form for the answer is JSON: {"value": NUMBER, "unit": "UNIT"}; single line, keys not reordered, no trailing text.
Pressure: {"value": 4.6, "unit": "bar"}
